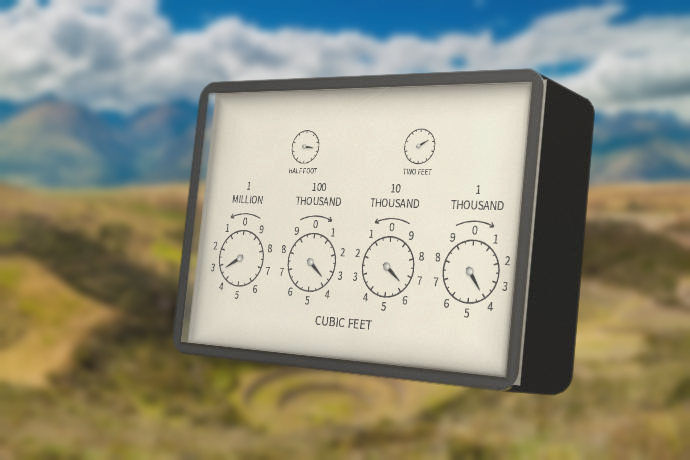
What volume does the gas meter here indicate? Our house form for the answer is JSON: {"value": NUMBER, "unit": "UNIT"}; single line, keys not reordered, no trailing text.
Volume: {"value": 336400, "unit": "ft³"}
